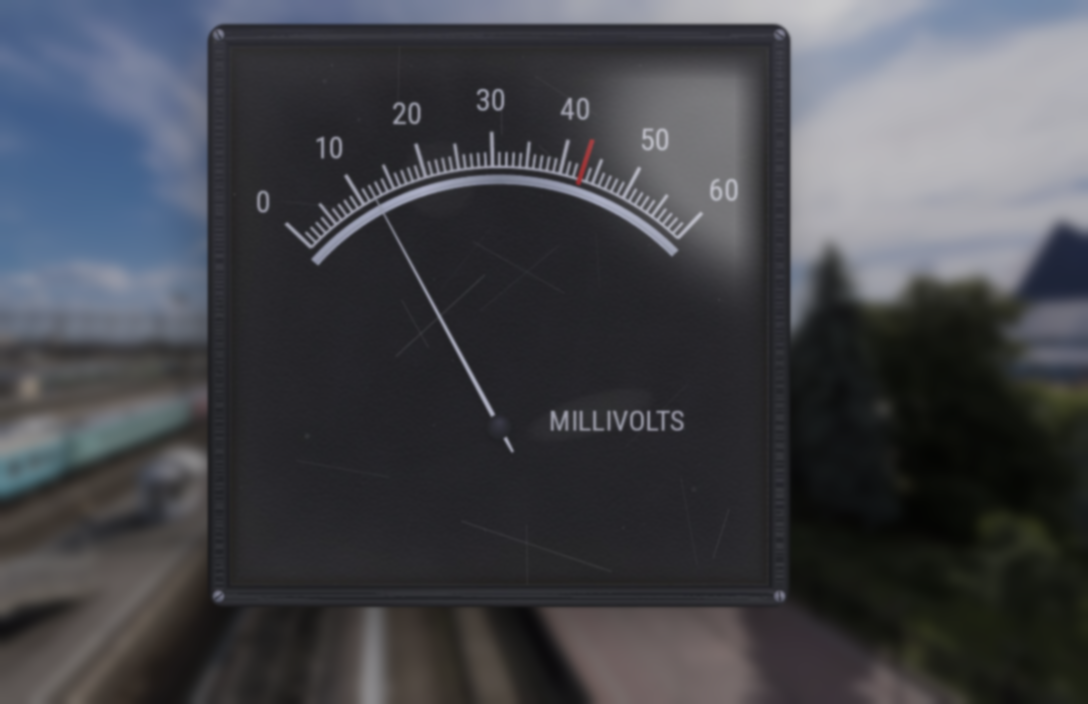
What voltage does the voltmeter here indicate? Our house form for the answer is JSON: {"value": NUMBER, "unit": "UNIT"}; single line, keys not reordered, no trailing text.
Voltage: {"value": 12, "unit": "mV"}
